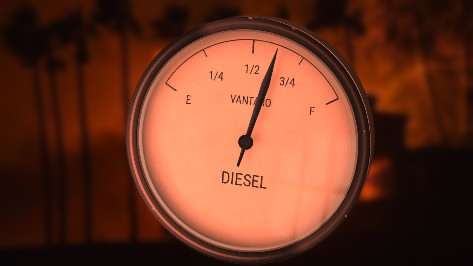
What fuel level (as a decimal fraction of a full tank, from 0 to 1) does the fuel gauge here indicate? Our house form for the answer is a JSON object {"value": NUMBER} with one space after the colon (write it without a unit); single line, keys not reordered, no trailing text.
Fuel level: {"value": 0.625}
